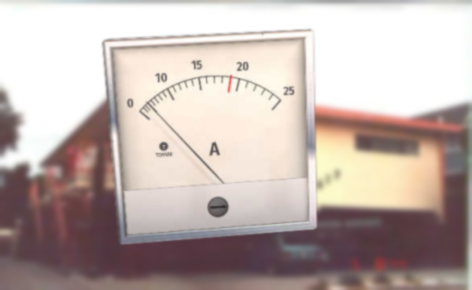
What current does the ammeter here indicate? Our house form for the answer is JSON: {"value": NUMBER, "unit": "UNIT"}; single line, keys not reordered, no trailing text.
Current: {"value": 5, "unit": "A"}
